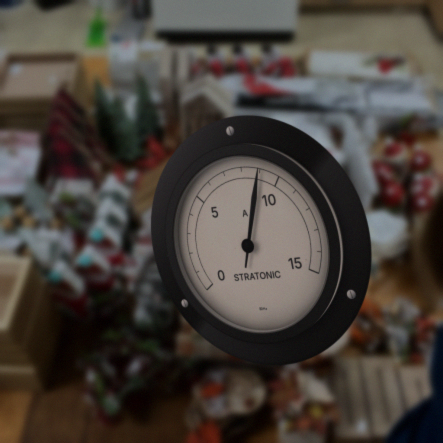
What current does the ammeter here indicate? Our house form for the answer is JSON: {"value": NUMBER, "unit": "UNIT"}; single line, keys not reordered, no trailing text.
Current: {"value": 9, "unit": "A"}
